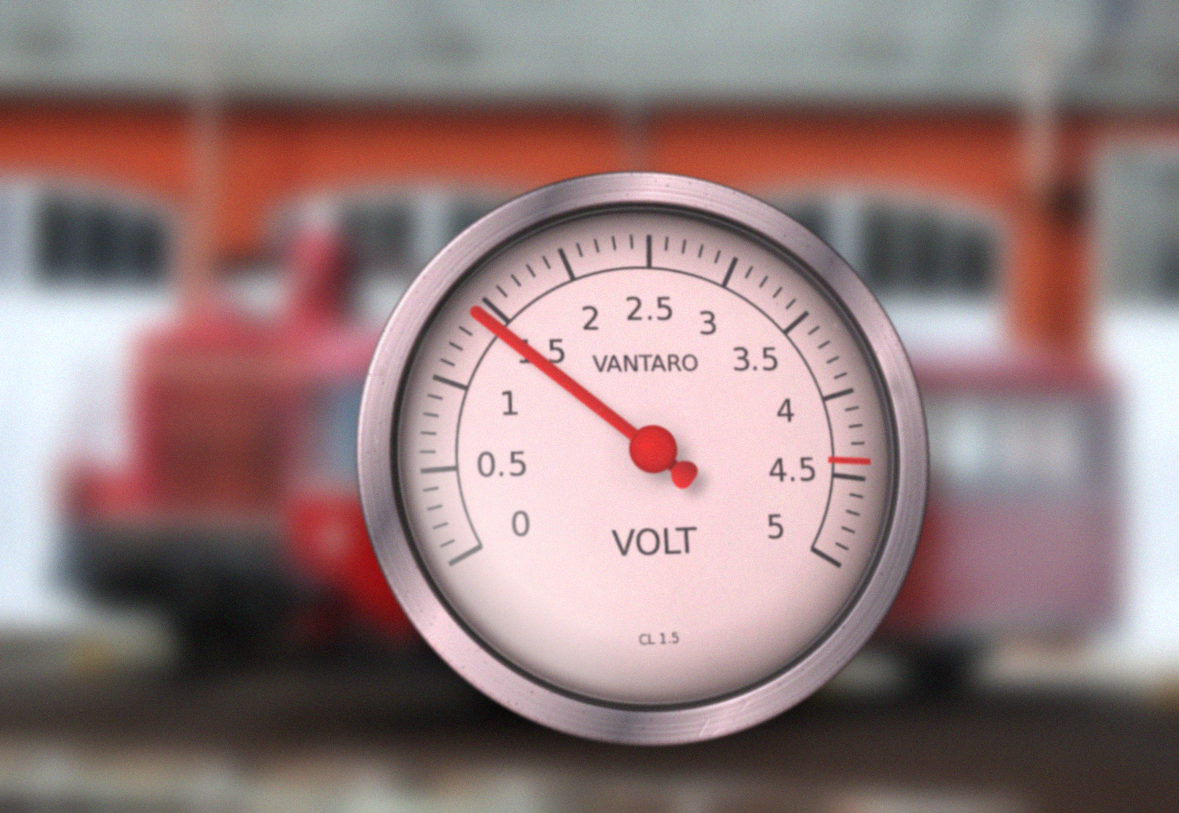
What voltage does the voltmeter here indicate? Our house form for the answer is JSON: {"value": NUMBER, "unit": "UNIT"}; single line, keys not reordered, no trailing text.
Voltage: {"value": 1.4, "unit": "V"}
